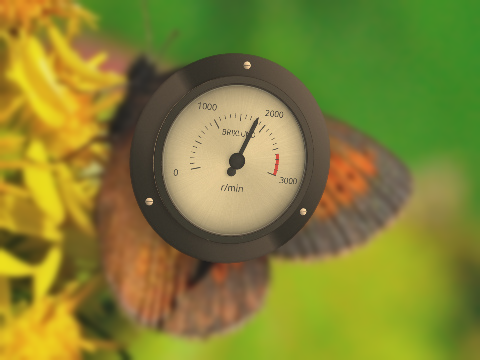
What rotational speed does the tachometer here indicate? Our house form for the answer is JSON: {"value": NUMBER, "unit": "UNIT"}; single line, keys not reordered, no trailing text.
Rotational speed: {"value": 1800, "unit": "rpm"}
